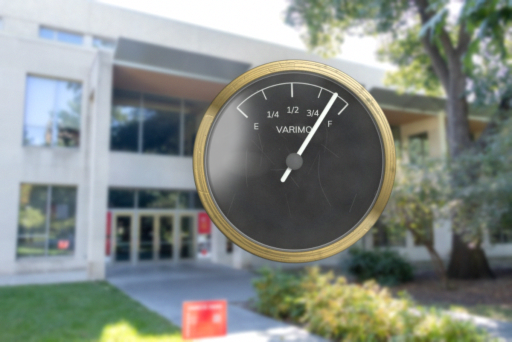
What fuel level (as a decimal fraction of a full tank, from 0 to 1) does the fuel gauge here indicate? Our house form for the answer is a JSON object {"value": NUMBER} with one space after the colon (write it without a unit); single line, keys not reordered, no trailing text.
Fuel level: {"value": 0.875}
